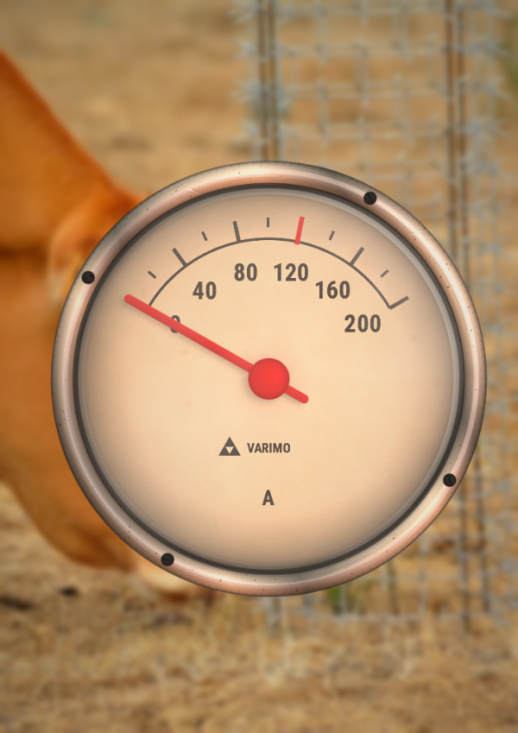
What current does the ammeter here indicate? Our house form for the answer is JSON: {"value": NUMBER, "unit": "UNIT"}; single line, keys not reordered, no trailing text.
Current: {"value": 0, "unit": "A"}
